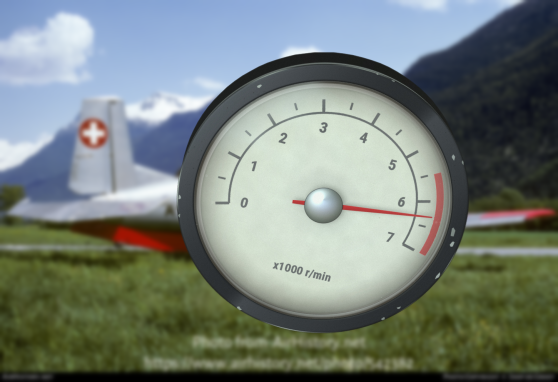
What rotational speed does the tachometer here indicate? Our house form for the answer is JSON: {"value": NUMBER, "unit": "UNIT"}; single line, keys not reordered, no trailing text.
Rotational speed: {"value": 6250, "unit": "rpm"}
